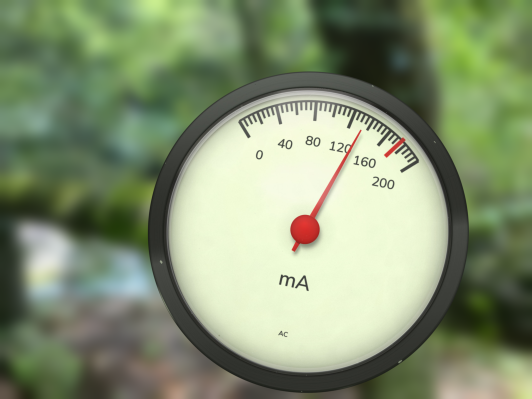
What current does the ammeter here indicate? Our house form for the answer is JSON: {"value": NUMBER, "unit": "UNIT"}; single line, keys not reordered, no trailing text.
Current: {"value": 135, "unit": "mA"}
